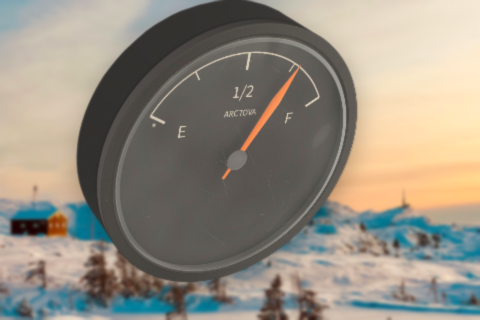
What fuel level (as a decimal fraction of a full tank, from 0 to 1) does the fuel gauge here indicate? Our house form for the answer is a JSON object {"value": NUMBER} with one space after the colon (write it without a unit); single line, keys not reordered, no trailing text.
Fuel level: {"value": 0.75}
